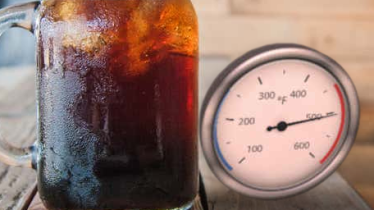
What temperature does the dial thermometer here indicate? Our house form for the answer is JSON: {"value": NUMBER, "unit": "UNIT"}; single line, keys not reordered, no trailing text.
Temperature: {"value": 500, "unit": "°F"}
